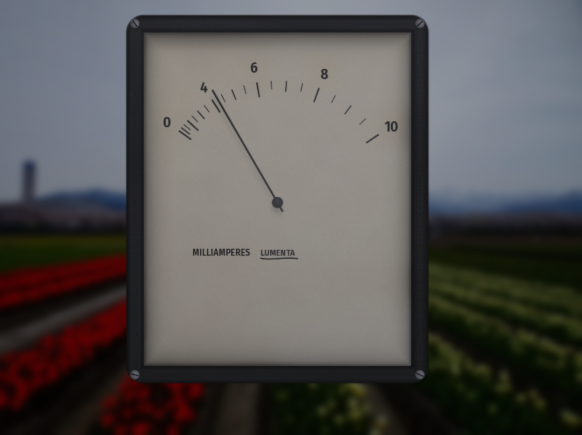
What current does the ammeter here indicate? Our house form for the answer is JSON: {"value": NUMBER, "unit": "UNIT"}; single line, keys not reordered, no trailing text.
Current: {"value": 4.25, "unit": "mA"}
